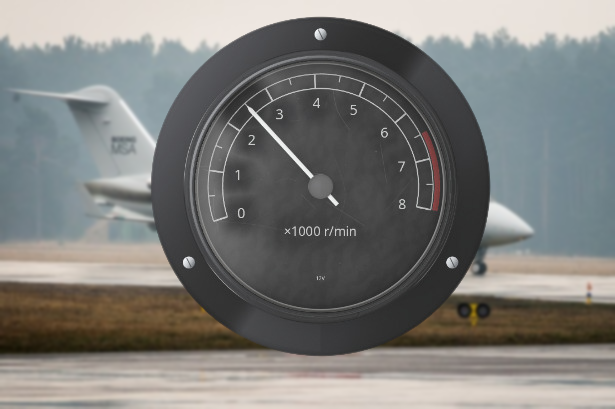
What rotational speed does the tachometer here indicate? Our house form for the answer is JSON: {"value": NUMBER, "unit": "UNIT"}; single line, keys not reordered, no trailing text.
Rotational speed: {"value": 2500, "unit": "rpm"}
